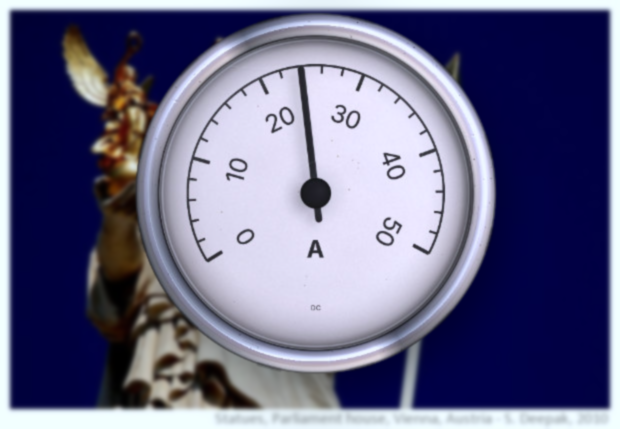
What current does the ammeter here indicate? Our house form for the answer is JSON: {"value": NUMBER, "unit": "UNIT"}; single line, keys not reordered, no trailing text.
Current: {"value": 24, "unit": "A"}
